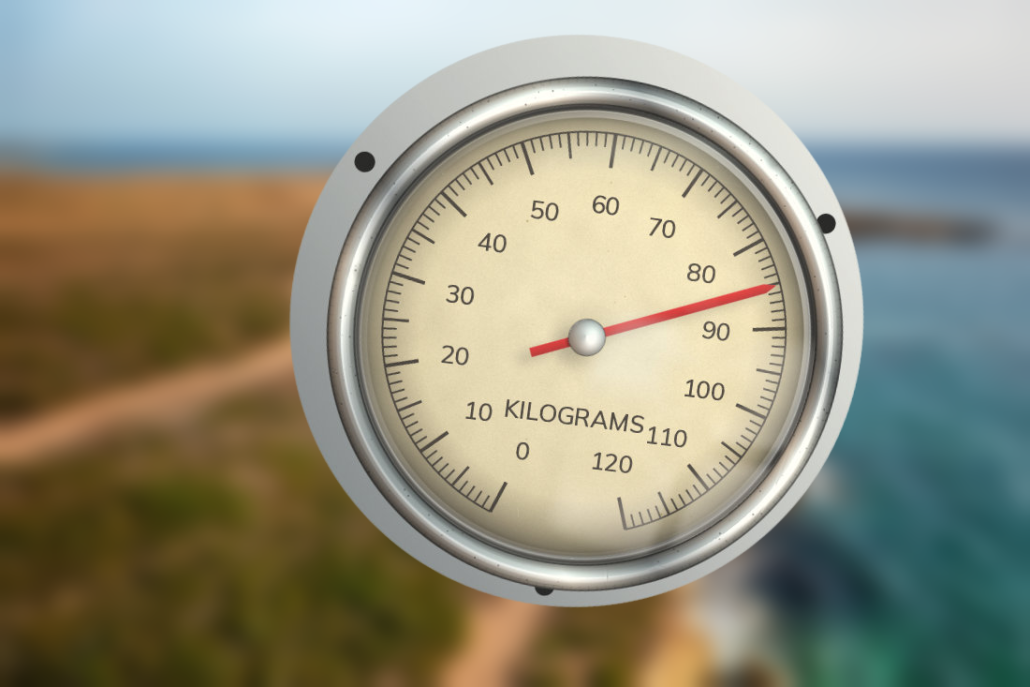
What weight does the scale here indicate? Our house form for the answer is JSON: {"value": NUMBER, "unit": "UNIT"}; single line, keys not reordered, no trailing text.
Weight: {"value": 85, "unit": "kg"}
